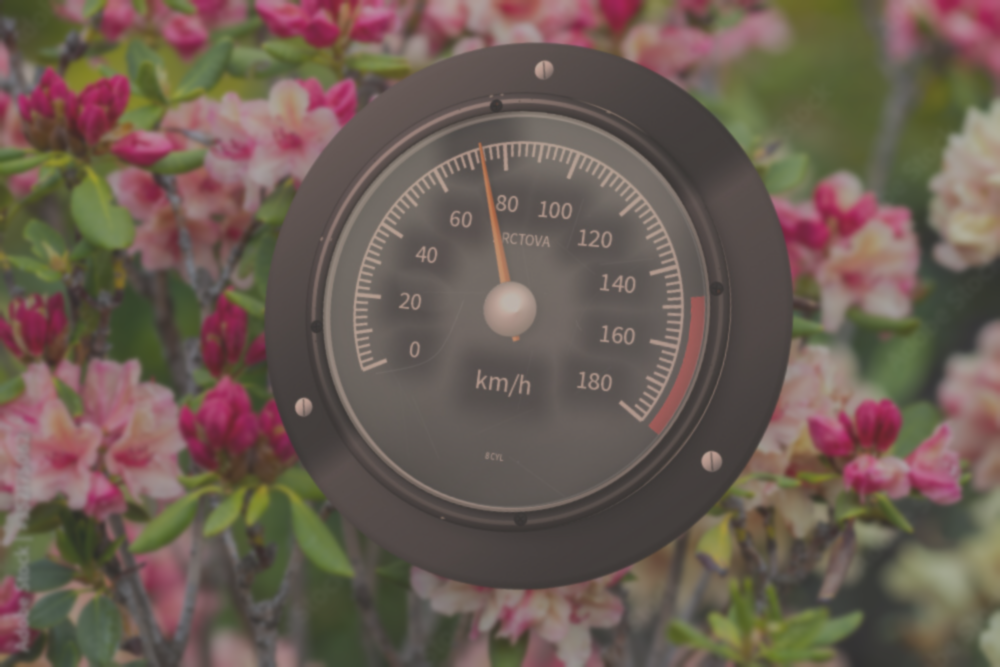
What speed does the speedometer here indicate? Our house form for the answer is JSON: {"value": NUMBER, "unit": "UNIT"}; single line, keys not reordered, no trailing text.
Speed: {"value": 74, "unit": "km/h"}
